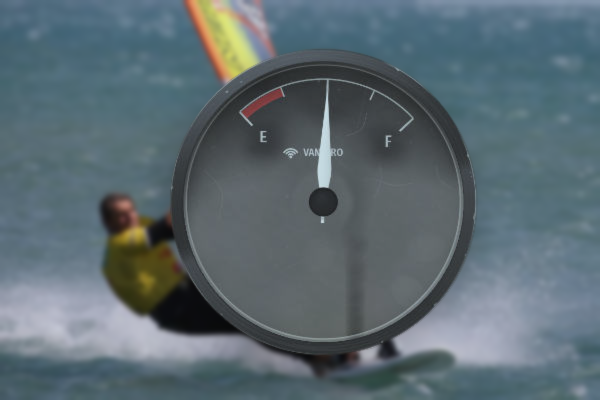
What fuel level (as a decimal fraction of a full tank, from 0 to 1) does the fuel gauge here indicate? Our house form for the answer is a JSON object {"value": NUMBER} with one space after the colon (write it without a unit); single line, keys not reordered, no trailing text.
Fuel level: {"value": 0.5}
